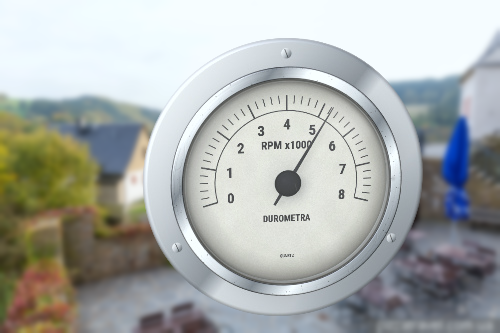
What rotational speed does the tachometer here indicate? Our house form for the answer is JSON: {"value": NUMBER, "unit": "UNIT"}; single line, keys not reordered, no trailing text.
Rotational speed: {"value": 5200, "unit": "rpm"}
